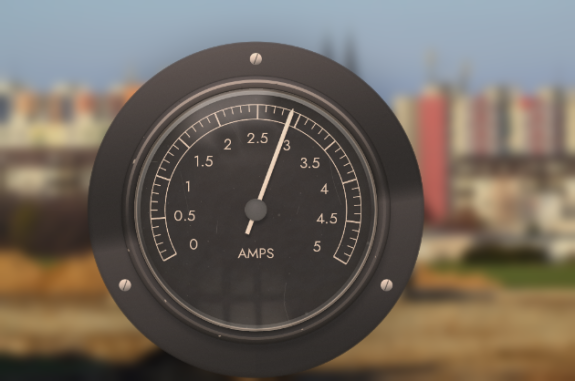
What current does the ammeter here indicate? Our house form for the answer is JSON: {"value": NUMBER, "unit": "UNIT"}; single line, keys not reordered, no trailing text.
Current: {"value": 2.9, "unit": "A"}
